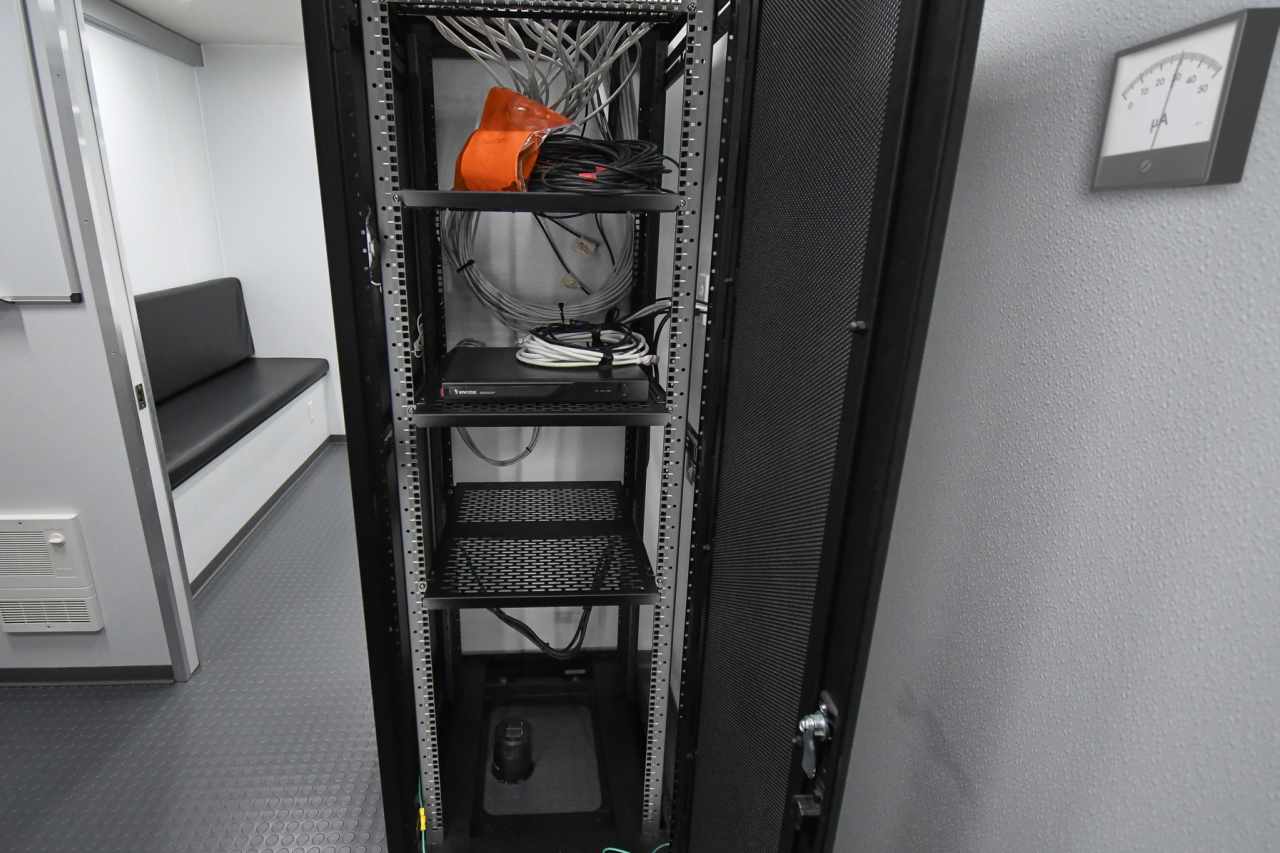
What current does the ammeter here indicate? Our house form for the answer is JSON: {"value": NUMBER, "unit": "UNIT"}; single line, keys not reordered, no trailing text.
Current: {"value": 30, "unit": "µA"}
